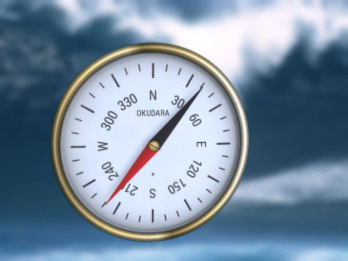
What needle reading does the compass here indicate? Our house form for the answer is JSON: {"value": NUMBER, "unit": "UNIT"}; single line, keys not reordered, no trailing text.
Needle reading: {"value": 220, "unit": "°"}
